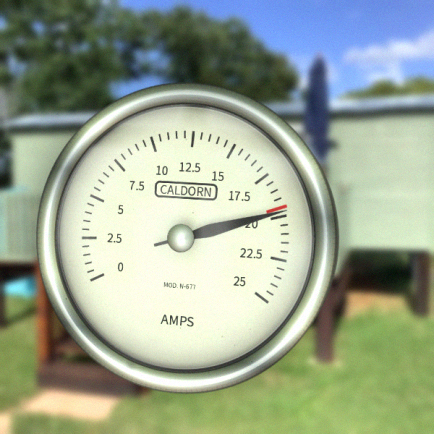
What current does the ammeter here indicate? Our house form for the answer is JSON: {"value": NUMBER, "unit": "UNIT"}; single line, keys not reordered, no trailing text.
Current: {"value": 19.75, "unit": "A"}
